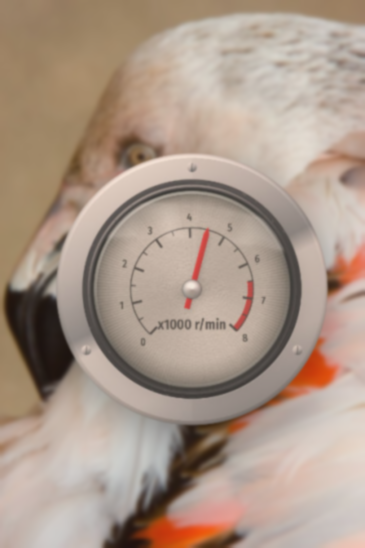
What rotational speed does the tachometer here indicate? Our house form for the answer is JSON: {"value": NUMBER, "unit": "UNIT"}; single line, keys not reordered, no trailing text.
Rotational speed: {"value": 4500, "unit": "rpm"}
